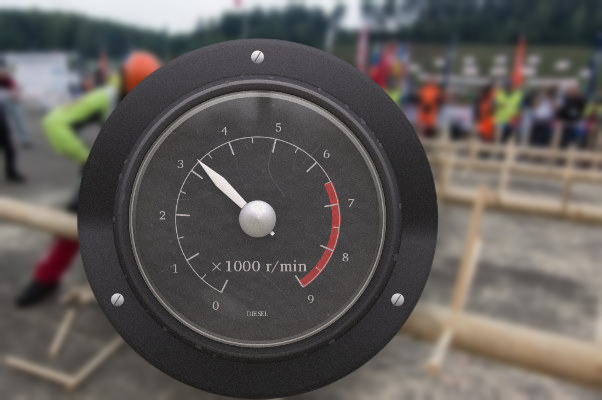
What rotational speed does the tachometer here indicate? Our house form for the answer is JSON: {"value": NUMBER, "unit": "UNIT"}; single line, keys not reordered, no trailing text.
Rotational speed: {"value": 3250, "unit": "rpm"}
